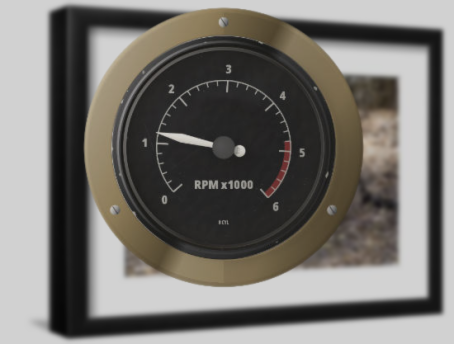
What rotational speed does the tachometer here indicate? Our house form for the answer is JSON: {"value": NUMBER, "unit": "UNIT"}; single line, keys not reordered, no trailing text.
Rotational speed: {"value": 1200, "unit": "rpm"}
